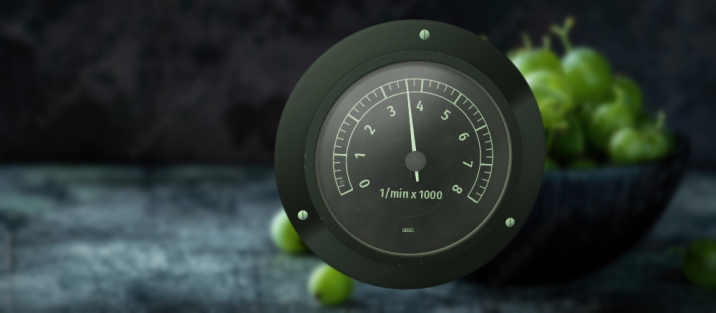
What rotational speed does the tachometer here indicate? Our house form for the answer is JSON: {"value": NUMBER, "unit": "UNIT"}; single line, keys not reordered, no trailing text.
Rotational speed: {"value": 3600, "unit": "rpm"}
